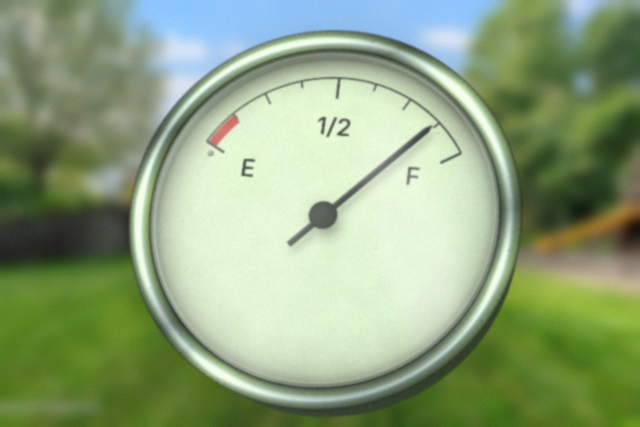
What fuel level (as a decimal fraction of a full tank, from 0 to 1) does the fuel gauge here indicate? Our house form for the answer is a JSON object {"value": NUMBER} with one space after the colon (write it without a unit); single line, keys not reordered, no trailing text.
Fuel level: {"value": 0.875}
